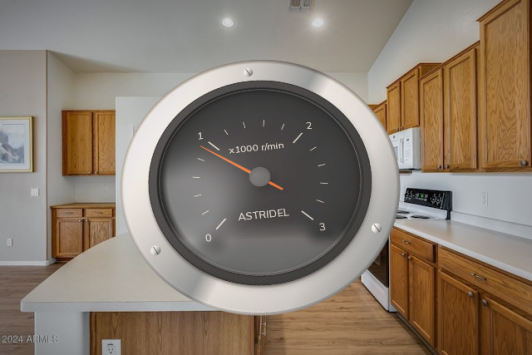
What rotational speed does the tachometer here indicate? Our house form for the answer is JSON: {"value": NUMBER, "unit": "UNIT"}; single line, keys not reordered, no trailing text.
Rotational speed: {"value": 900, "unit": "rpm"}
